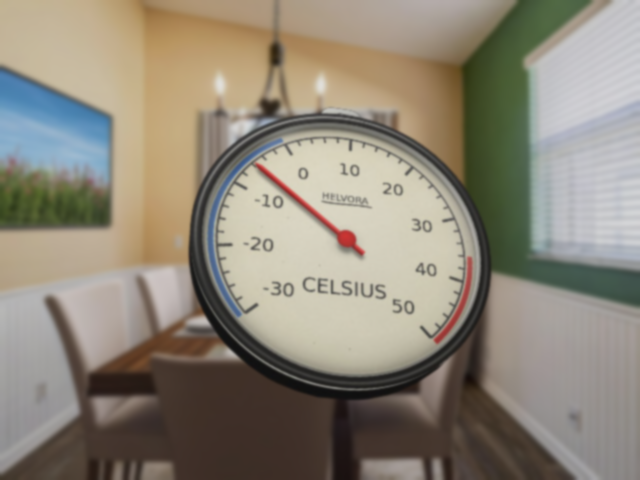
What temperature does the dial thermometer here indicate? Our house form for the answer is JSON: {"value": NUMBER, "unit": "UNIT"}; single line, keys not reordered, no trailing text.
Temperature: {"value": -6, "unit": "°C"}
